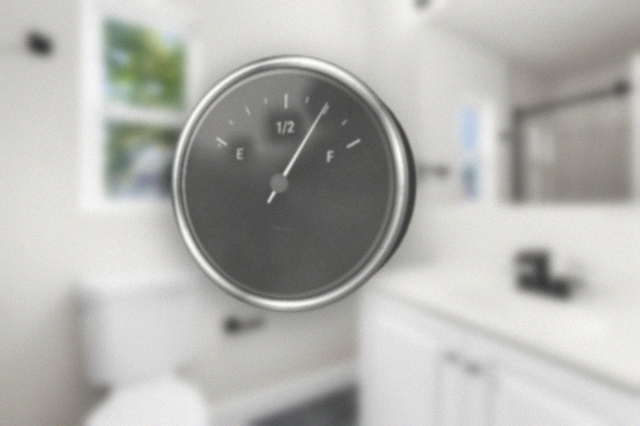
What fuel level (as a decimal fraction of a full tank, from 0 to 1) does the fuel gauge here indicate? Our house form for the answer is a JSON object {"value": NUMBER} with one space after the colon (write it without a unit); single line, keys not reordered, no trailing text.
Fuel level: {"value": 0.75}
